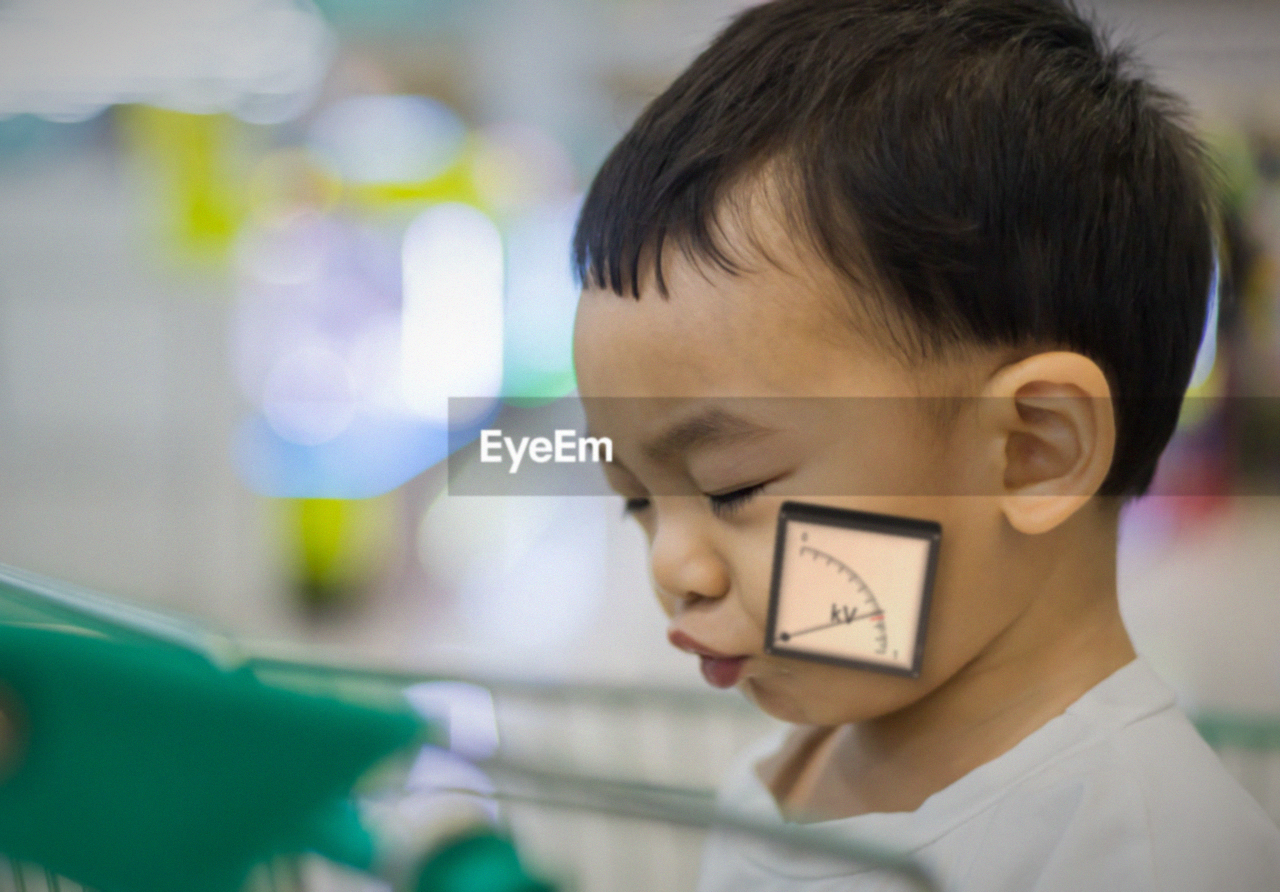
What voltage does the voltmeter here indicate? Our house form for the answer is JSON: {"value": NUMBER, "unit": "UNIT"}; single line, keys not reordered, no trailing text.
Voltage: {"value": 0.7, "unit": "kV"}
